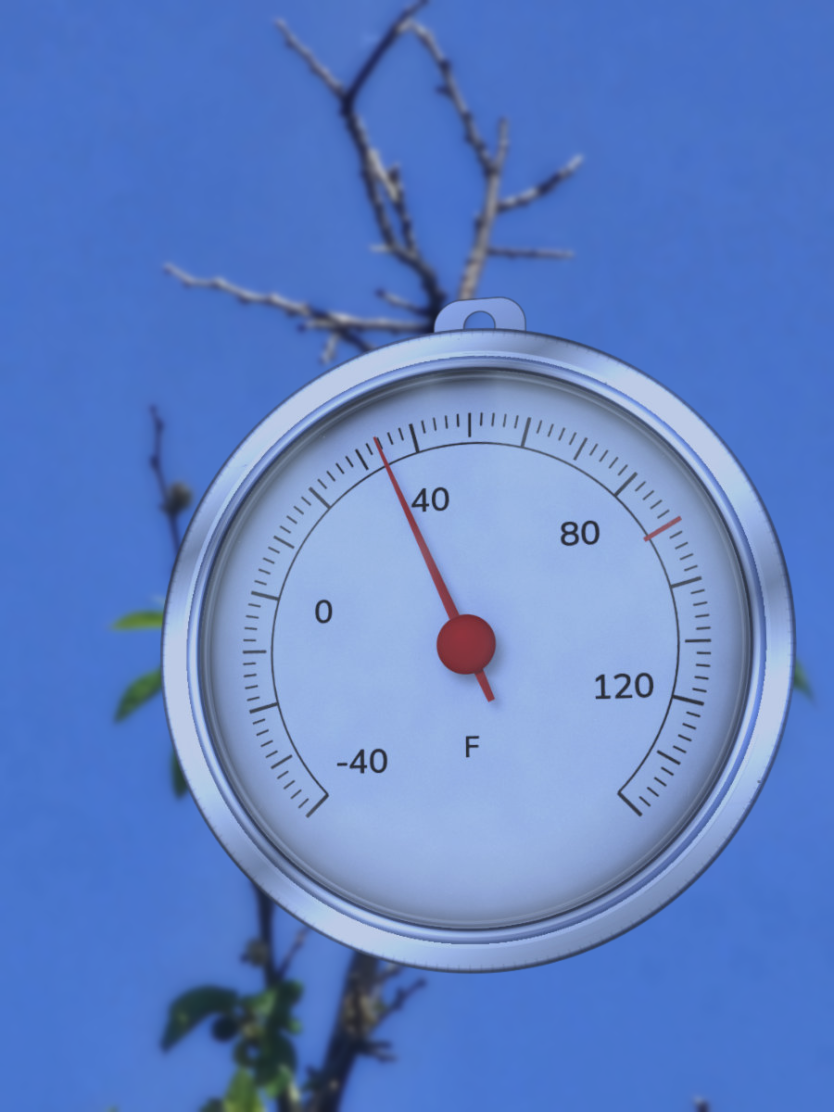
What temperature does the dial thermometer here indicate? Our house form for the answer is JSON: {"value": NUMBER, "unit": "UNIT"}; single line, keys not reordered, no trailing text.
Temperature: {"value": 34, "unit": "°F"}
